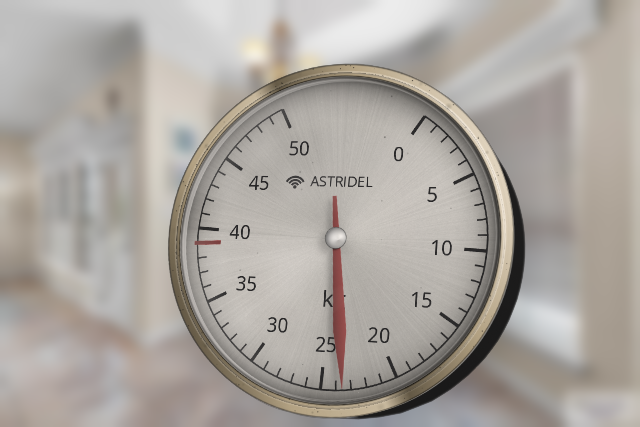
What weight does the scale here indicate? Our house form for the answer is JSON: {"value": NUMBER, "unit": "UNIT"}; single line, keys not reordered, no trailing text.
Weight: {"value": 23.5, "unit": "kg"}
